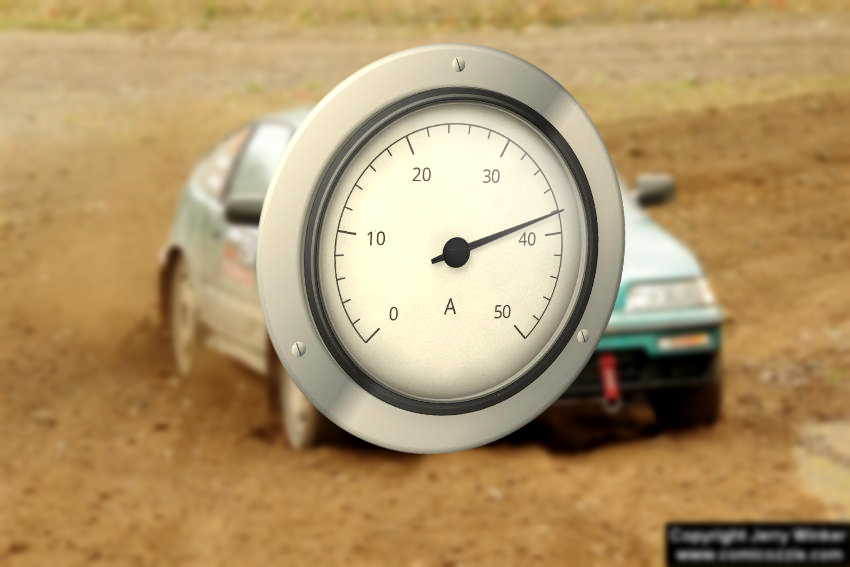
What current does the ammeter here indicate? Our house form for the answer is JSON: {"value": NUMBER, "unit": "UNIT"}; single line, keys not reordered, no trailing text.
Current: {"value": 38, "unit": "A"}
